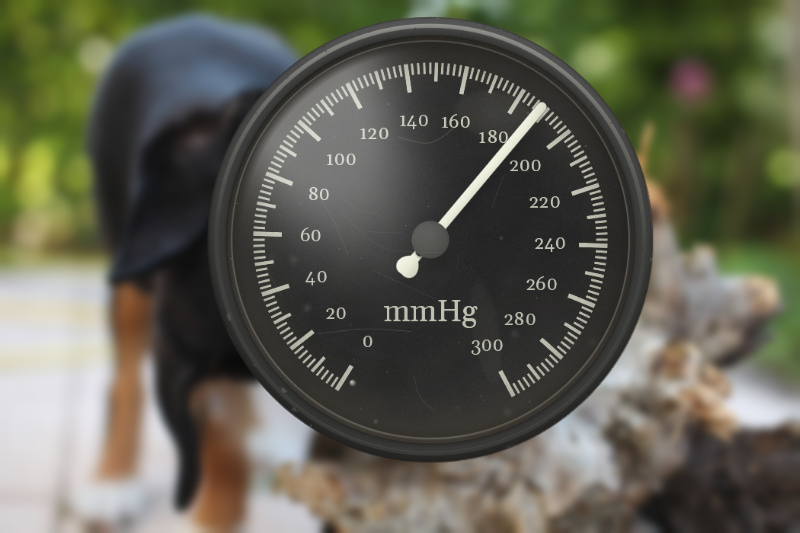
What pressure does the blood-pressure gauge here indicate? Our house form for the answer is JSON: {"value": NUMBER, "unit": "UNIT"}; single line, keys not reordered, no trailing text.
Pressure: {"value": 188, "unit": "mmHg"}
